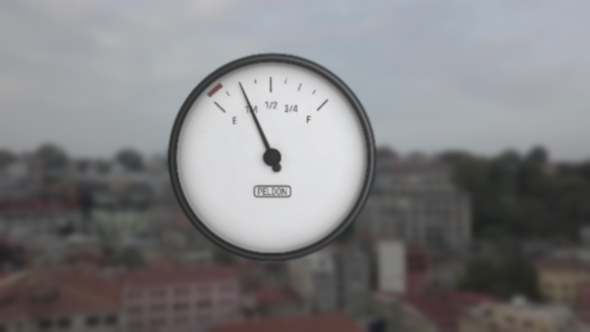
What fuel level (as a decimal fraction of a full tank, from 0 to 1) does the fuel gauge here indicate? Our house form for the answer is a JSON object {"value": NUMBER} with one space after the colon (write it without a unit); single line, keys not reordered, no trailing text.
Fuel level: {"value": 0.25}
